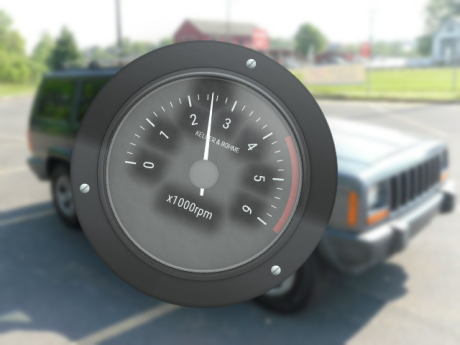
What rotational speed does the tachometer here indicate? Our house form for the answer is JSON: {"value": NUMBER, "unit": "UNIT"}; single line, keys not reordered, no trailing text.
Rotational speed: {"value": 2500, "unit": "rpm"}
